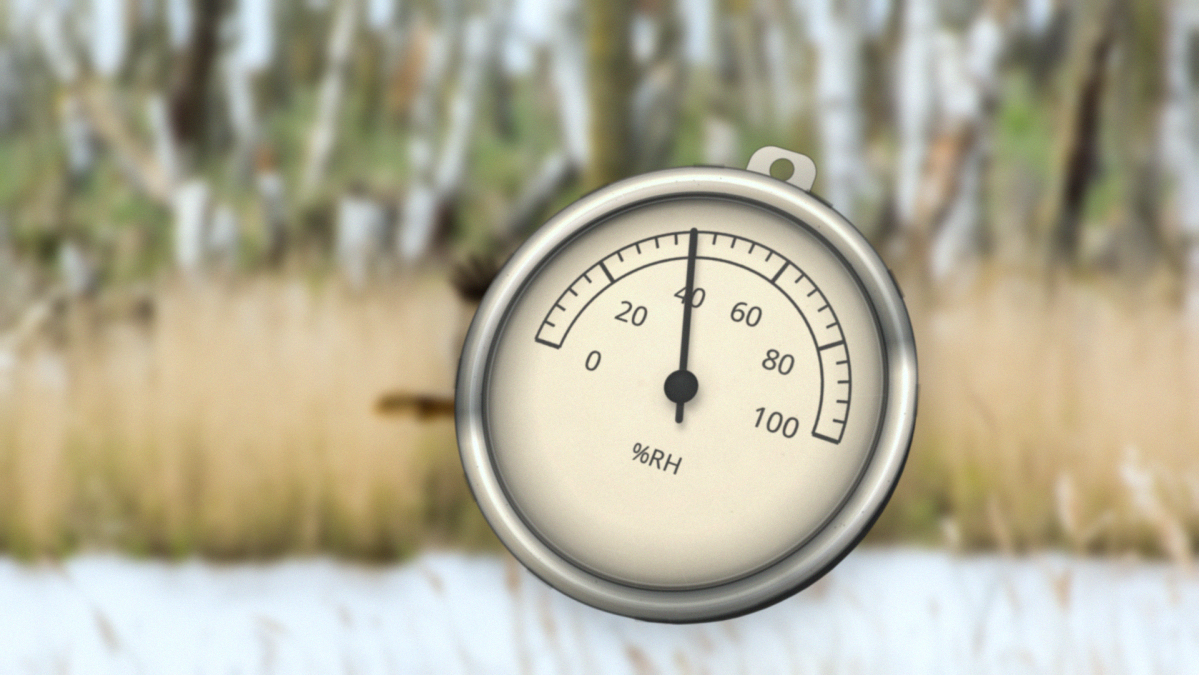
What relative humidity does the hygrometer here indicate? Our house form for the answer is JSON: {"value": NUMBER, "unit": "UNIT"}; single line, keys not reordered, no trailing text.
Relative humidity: {"value": 40, "unit": "%"}
